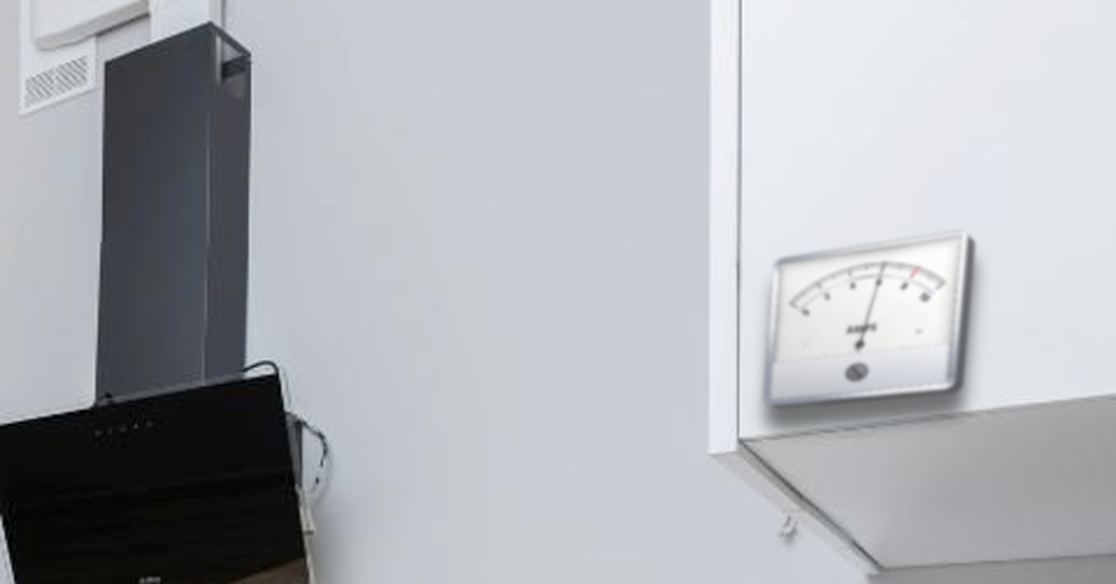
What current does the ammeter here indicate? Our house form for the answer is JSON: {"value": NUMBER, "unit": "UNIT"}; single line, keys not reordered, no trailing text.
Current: {"value": 6, "unit": "A"}
